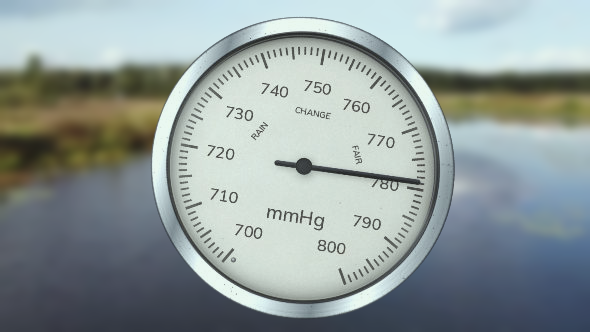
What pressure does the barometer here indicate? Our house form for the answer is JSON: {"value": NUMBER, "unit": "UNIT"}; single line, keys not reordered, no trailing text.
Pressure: {"value": 779, "unit": "mmHg"}
